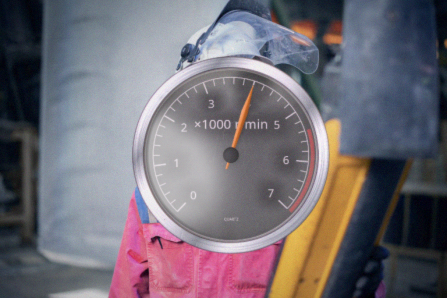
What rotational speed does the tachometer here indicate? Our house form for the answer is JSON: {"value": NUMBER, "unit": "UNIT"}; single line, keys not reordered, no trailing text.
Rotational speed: {"value": 4000, "unit": "rpm"}
